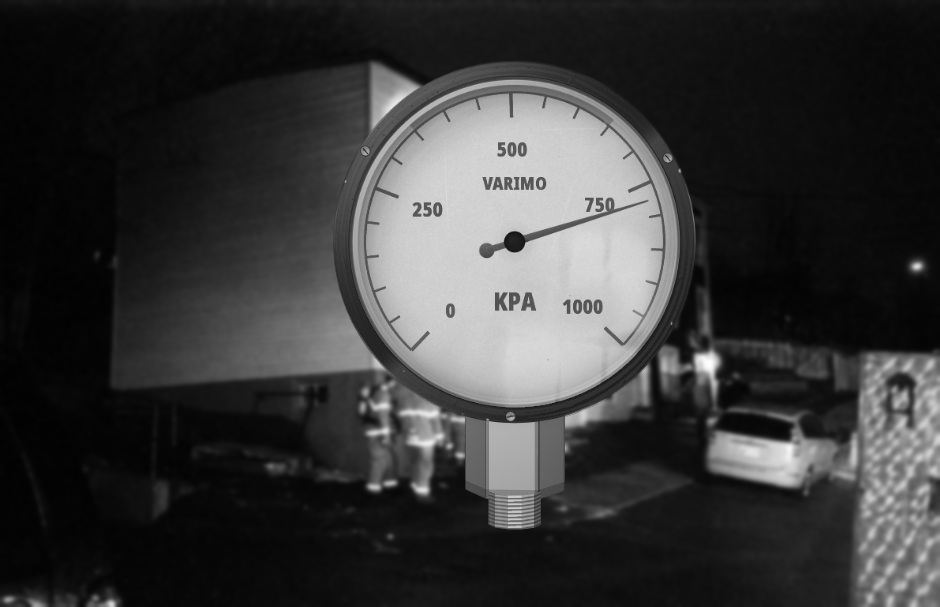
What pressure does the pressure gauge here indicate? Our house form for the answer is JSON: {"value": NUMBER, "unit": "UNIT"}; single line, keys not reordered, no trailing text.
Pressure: {"value": 775, "unit": "kPa"}
